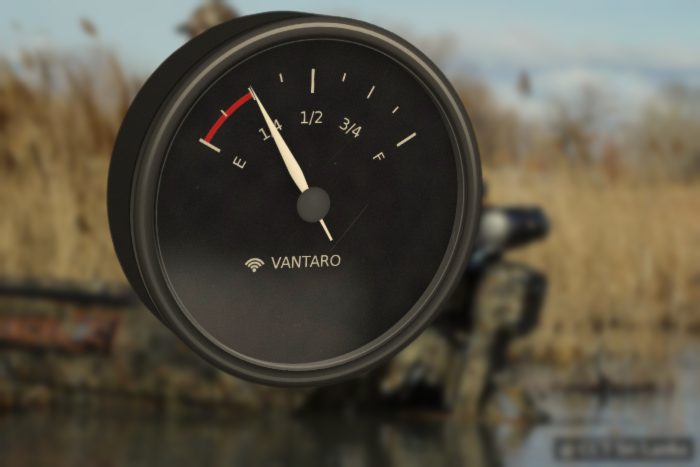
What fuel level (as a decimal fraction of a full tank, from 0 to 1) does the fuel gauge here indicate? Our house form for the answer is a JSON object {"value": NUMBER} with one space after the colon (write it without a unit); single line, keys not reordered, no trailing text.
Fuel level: {"value": 0.25}
